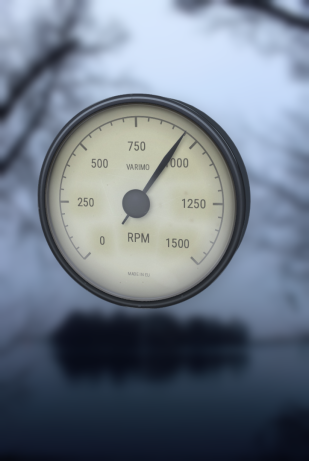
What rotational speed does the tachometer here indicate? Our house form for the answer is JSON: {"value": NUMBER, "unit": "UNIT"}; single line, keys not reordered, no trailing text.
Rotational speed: {"value": 950, "unit": "rpm"}
